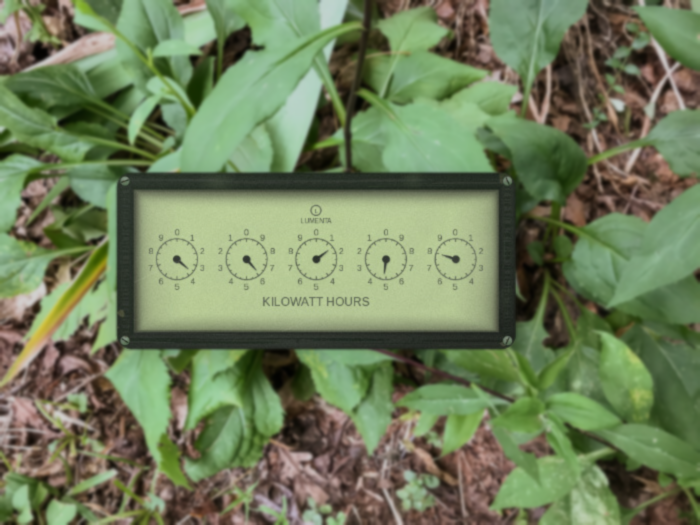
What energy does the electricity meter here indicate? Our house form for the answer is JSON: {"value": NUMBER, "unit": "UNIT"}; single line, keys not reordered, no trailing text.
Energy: {"value": 36148, "unit": "kWh"}
